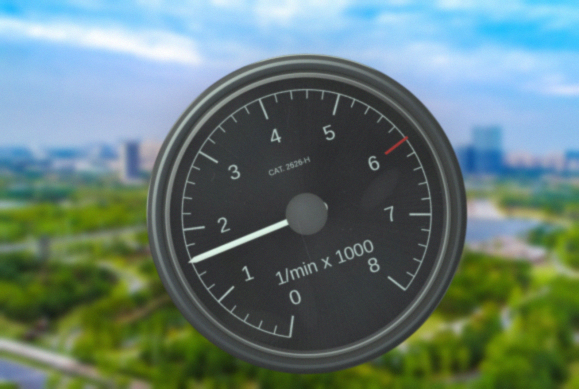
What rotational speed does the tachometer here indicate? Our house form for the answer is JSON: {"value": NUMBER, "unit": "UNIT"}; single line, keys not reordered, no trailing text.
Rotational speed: {"value": 1600, "unit": "rpm"}
